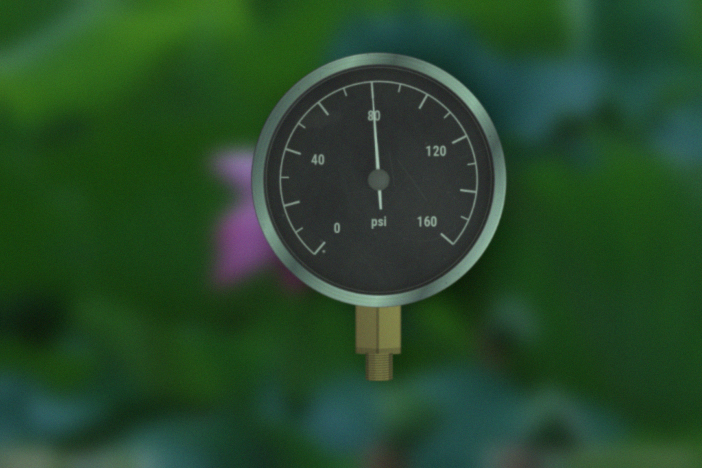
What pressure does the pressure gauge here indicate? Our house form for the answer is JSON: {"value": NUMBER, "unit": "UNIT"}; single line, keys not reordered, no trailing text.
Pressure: {"value": 80, "unit": "psi"}
